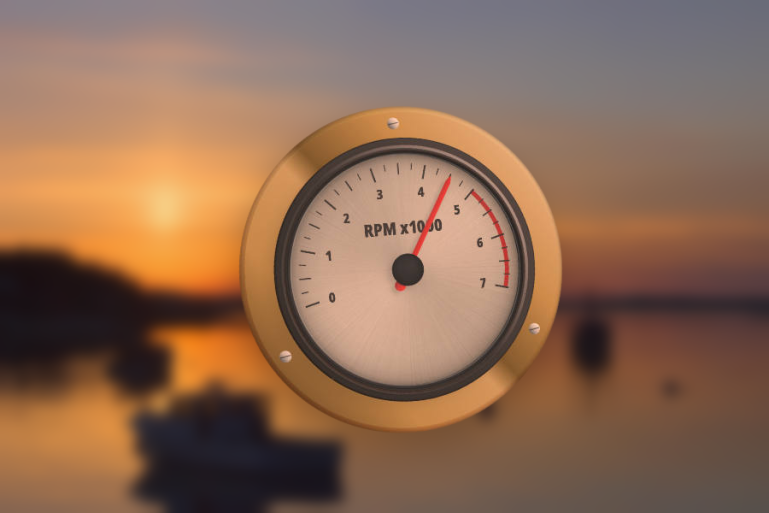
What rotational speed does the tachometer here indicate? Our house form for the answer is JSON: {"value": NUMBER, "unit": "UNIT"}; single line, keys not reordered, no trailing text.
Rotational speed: {"value": 4500, "unit": "rpm"}
